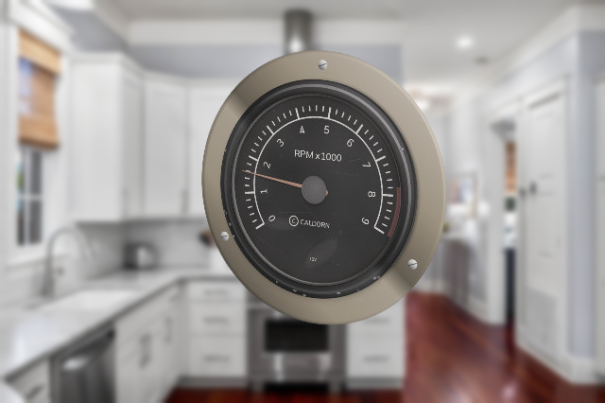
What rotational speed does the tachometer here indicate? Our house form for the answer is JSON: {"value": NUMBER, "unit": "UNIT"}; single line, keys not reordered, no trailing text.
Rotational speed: {"value": 1600, "unit": "rpm"}
